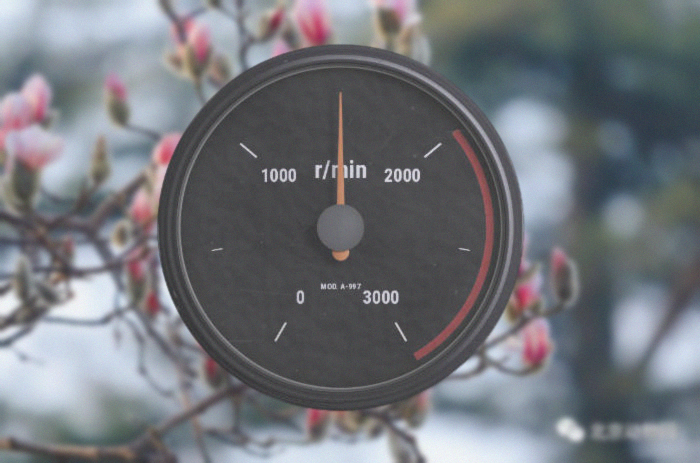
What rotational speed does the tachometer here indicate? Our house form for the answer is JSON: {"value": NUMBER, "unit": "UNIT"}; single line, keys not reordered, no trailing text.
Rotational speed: {"value": 1500, "unit": "rpm"}
